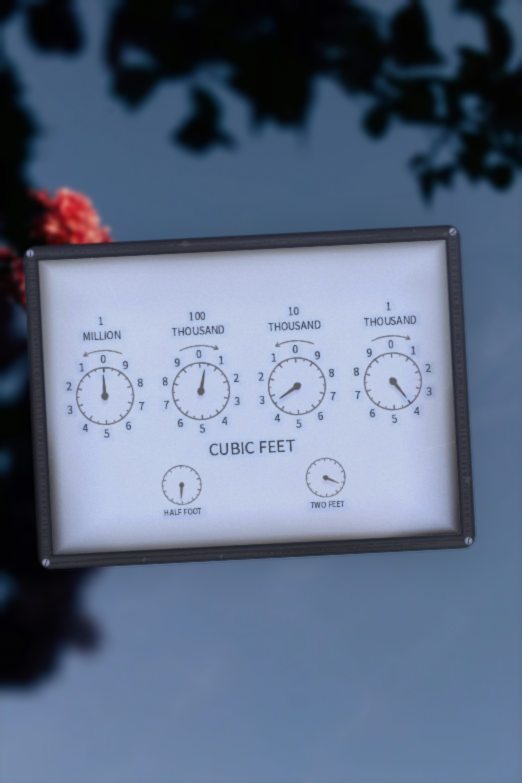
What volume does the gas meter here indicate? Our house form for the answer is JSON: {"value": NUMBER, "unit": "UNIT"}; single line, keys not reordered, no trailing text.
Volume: {"value": 3400, "unit": "ft³"}
